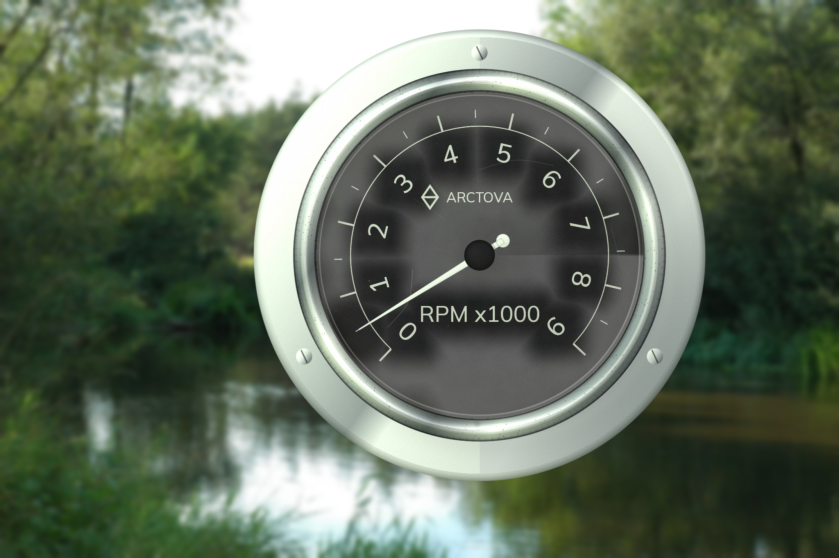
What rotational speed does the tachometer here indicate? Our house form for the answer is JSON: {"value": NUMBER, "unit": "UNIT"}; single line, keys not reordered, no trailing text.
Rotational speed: {"value": 500, "unit": "rpm"}
